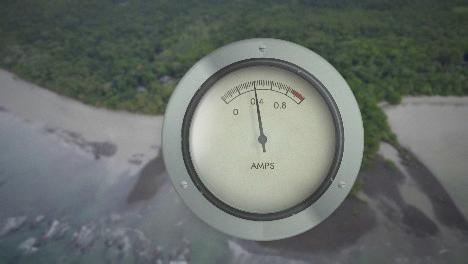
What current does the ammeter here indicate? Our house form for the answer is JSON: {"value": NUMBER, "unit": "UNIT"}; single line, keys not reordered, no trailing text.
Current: {"value": 0.4, "unit": "A"}
